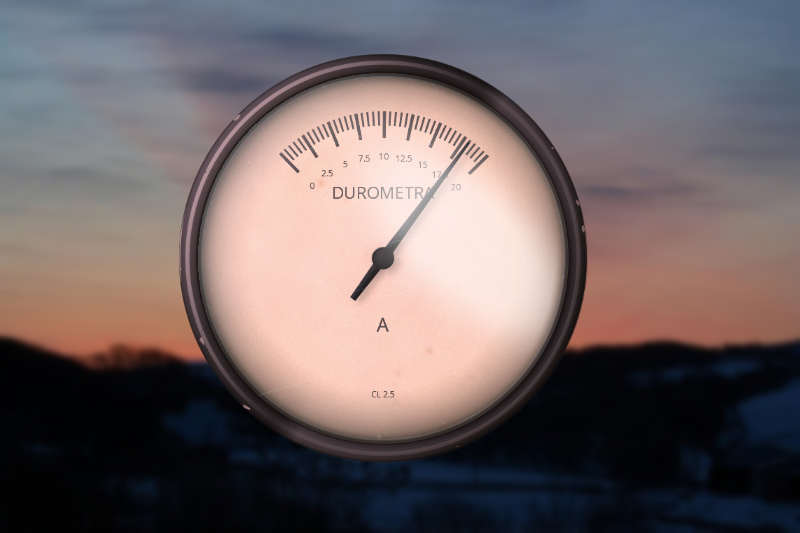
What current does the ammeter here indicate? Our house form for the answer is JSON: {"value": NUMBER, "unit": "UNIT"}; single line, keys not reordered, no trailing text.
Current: {"value": 18, "unit": "A"}
